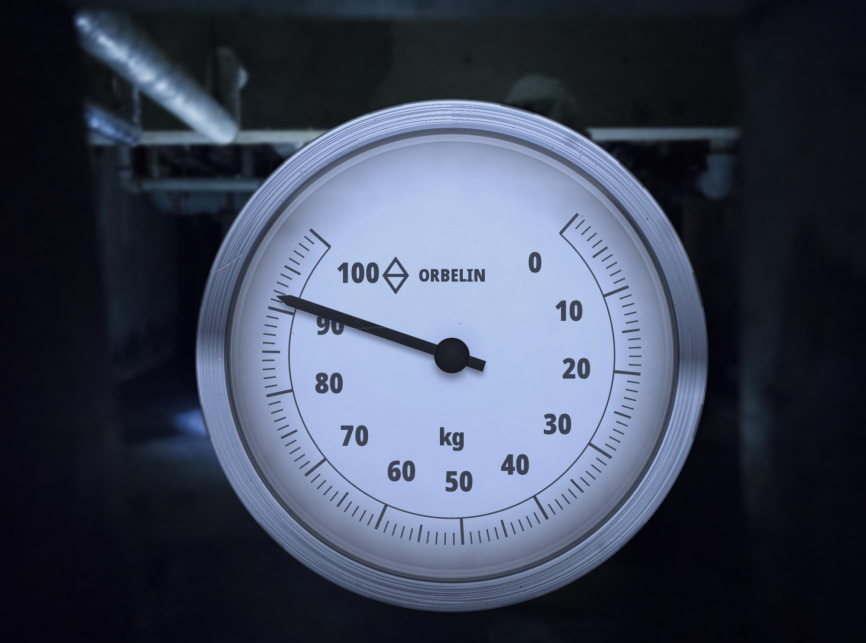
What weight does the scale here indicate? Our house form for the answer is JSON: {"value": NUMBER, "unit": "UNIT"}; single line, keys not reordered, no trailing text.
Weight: {"value": 91.5, "unit": "kg"}
